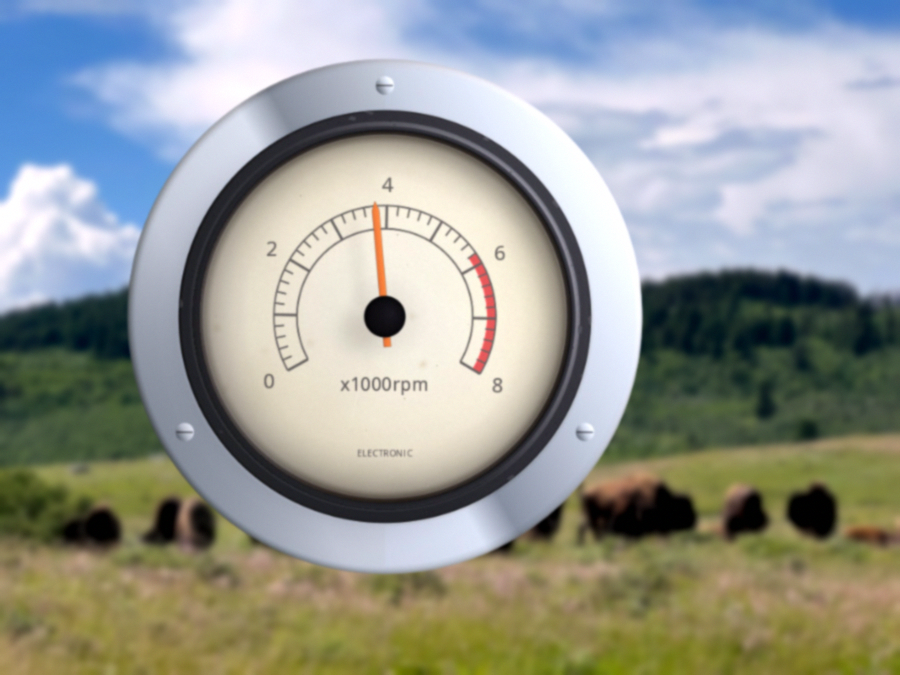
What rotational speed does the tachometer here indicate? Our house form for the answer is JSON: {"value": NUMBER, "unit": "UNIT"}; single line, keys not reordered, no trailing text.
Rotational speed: {"value": 3800, "unit": "rpm"}
